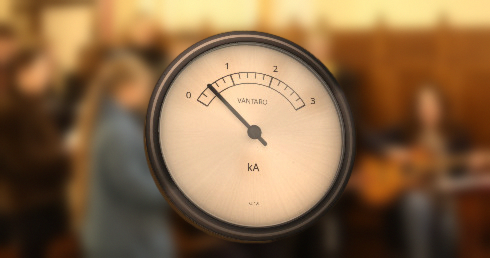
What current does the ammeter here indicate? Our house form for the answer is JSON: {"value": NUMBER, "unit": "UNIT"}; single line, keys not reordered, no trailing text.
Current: {"value": 0.4, "unit": "kA"}
